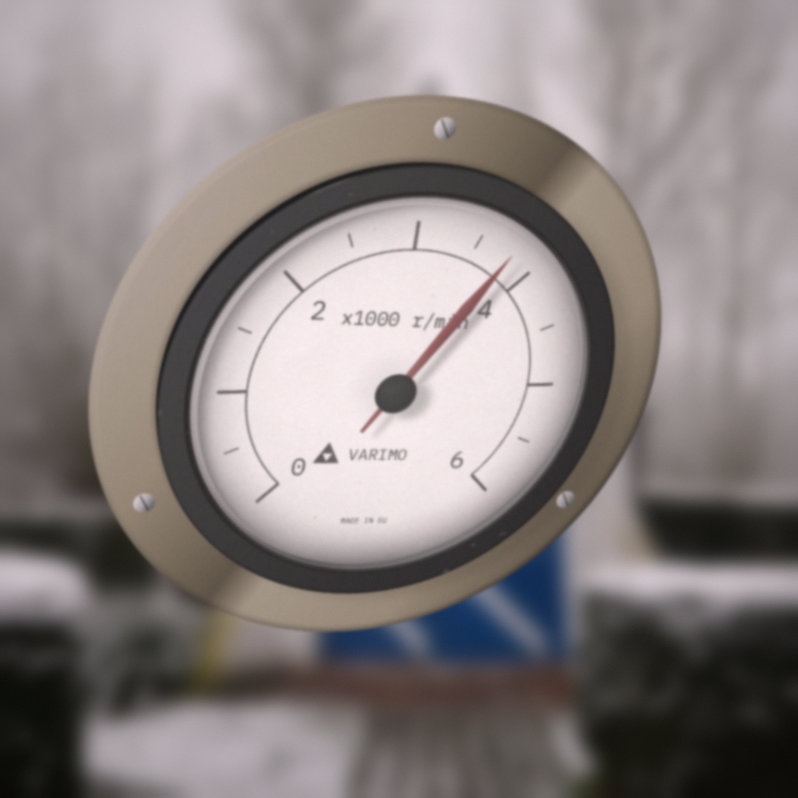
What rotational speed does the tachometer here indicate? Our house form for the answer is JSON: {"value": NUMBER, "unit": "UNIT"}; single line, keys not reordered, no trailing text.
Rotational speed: {"value": 3750, "unit": "rpm"}
